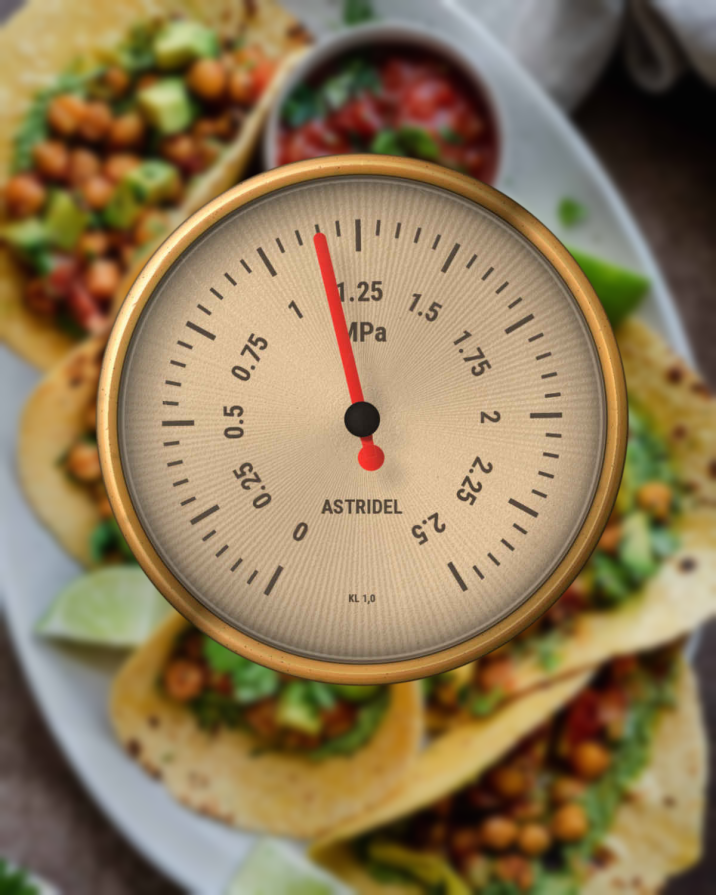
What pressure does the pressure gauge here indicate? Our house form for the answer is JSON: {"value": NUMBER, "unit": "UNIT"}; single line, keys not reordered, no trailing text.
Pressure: {"value": 1.15, "unit": "MPa"}
